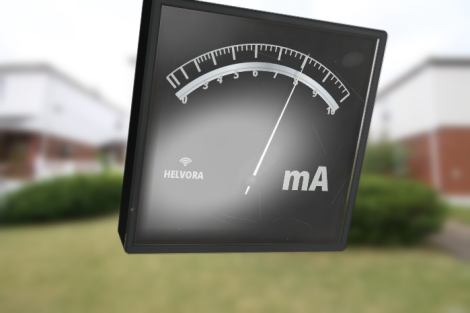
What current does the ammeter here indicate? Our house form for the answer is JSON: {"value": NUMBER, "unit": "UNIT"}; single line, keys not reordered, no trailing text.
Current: {"value": 8, "unit": "mA"}
